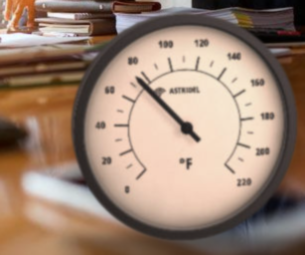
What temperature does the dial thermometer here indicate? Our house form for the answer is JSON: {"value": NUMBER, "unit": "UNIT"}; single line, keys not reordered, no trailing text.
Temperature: {"value": 75, "unit": "°F"}
